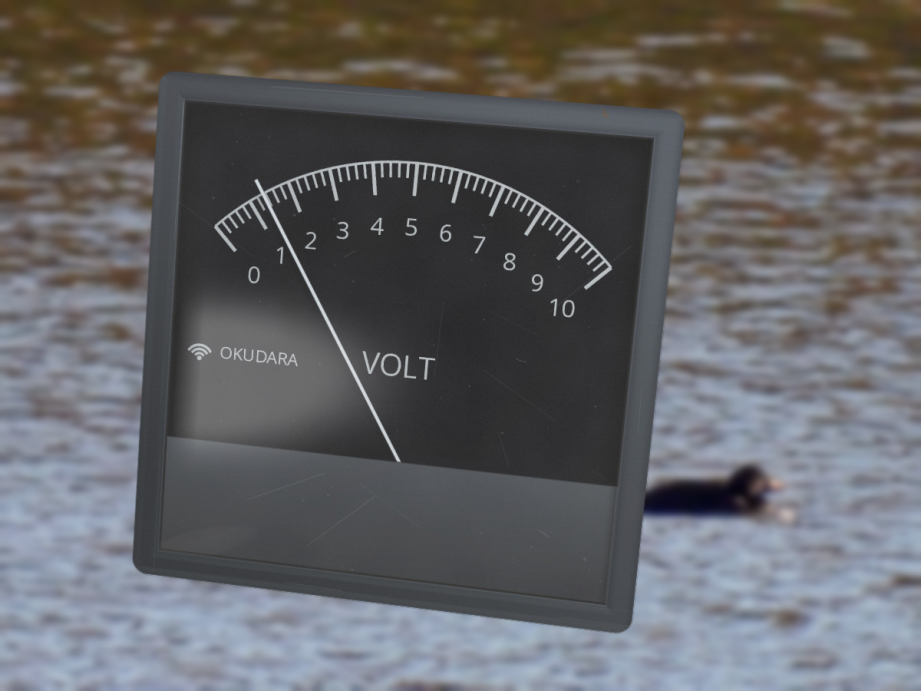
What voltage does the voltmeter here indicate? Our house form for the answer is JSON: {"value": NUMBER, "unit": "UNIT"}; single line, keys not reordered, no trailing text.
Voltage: {"value": 1.4, "unit": "V"}
